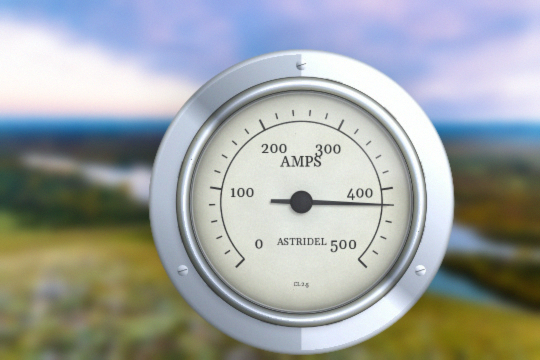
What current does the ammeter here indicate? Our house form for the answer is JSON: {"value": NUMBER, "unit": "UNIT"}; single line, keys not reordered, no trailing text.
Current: {"value": 420, "unit": "A"}
